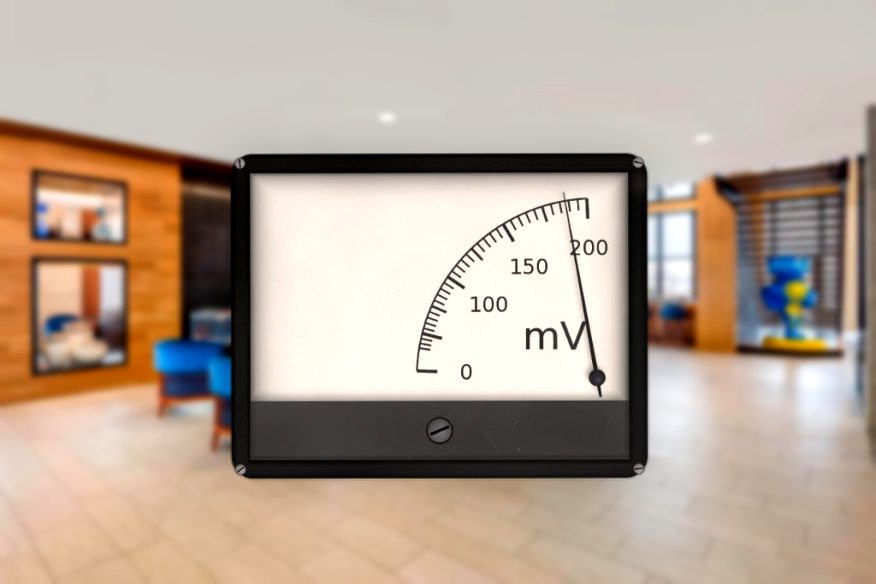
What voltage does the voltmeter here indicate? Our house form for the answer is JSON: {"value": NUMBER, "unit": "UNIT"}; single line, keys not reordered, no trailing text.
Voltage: {"value": 187.5, "unit": "mV"}
